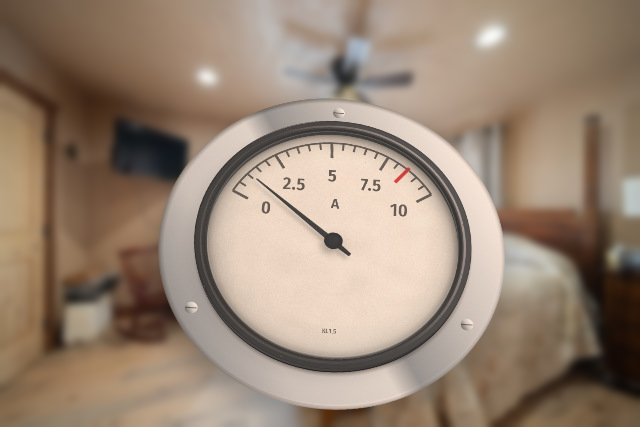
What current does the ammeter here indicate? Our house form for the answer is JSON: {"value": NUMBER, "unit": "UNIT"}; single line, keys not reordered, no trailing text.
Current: {"value": 1, "unit": "A"}
